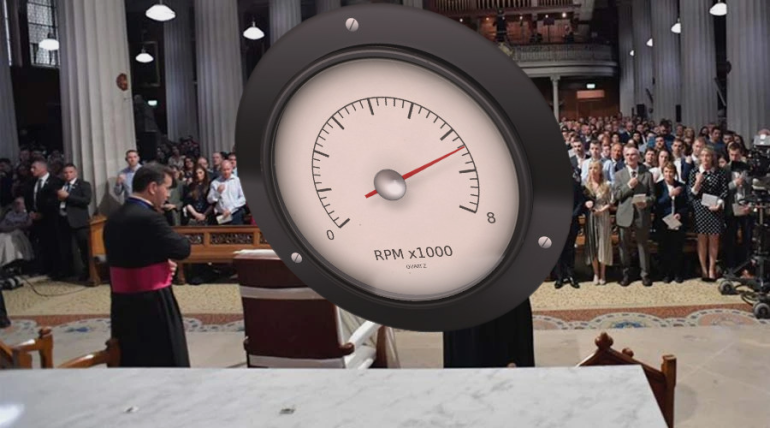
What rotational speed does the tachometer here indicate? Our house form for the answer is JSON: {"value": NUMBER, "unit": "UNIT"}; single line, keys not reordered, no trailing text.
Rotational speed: {"value": 6400, "unit": "rpm"}
